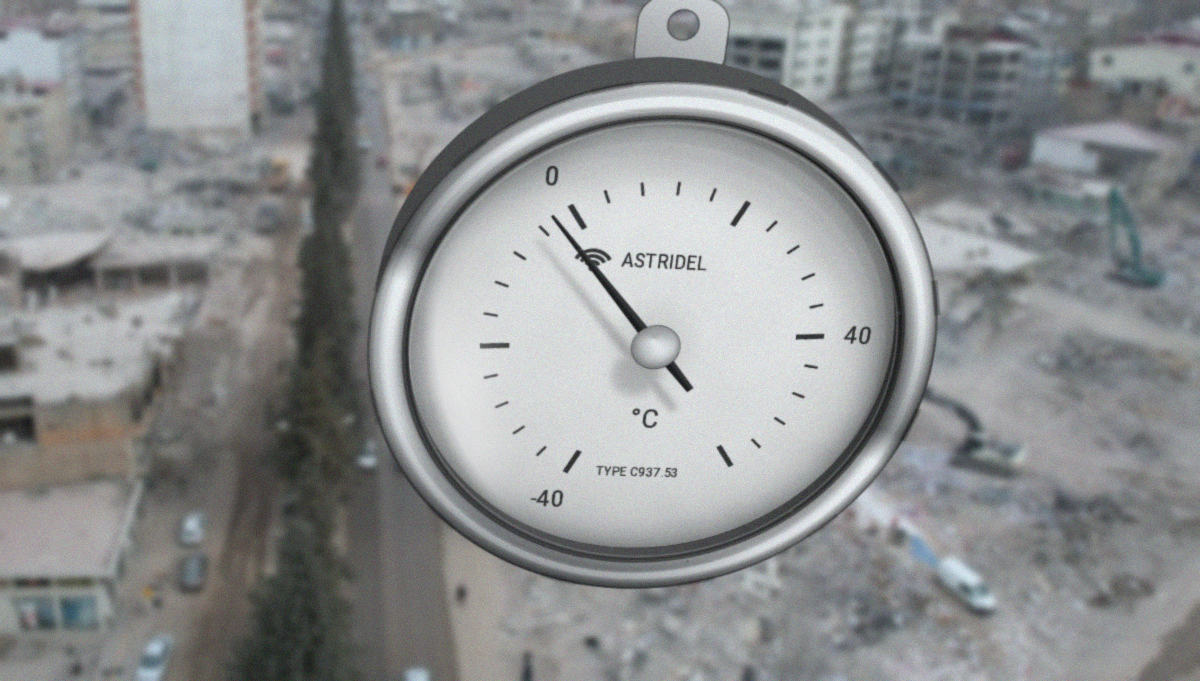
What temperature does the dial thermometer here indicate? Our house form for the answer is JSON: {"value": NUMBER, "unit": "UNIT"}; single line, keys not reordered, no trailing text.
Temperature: {"value": -2, "unit": "°C"}
